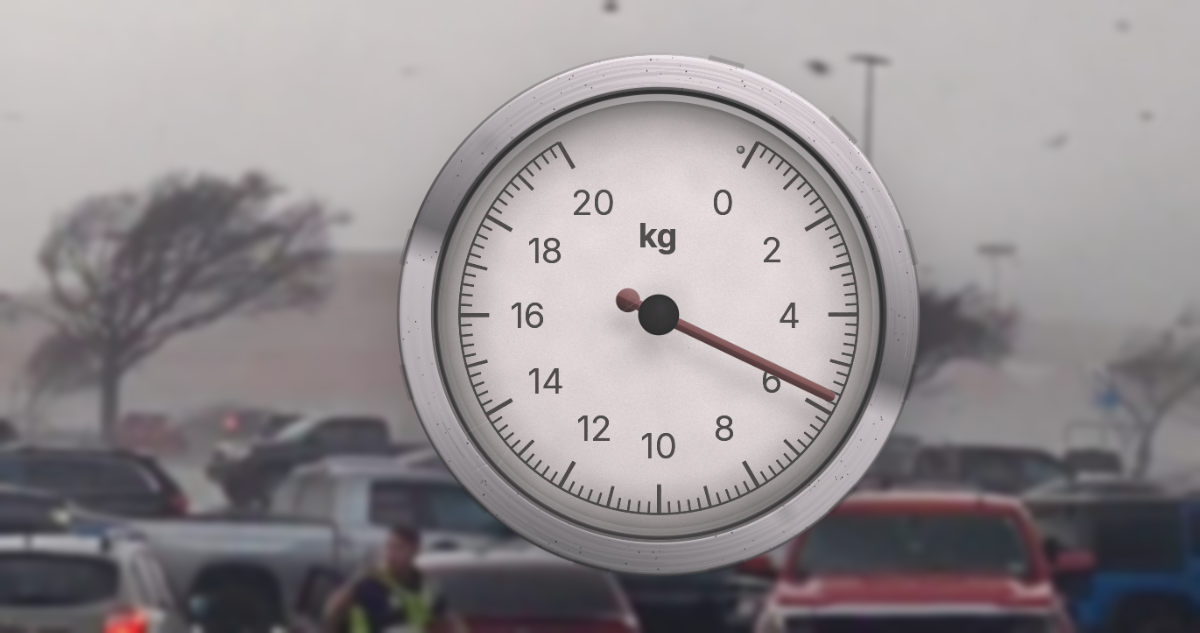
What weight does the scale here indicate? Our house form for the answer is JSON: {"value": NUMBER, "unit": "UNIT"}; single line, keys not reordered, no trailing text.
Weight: {"value": 5.7, "unit": "kg"}
